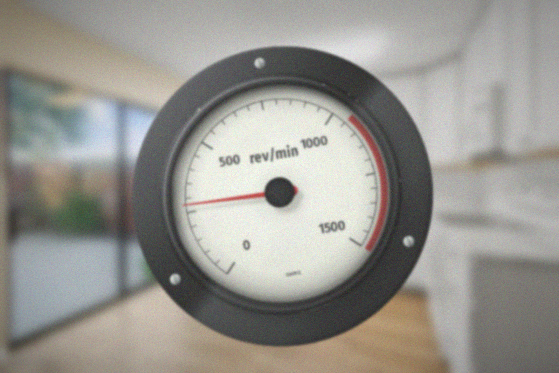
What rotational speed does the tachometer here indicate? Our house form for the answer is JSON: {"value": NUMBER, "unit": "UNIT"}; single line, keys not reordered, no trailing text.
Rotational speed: {"value": 275, "unit": "rpm"}
